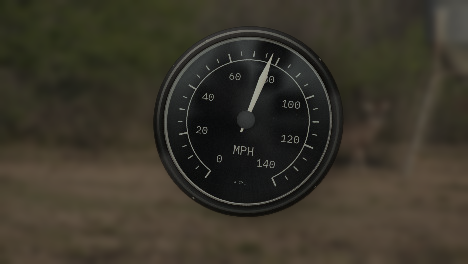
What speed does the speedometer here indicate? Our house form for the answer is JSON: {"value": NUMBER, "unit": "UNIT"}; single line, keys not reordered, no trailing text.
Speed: {"value": 77.5, "unit": "mph"}
